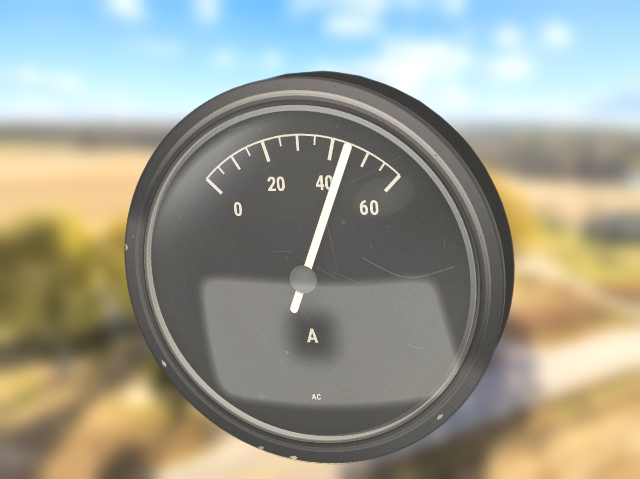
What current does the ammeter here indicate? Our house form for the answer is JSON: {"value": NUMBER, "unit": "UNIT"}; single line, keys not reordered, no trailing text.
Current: {"value": 45, "unit": "A"}
